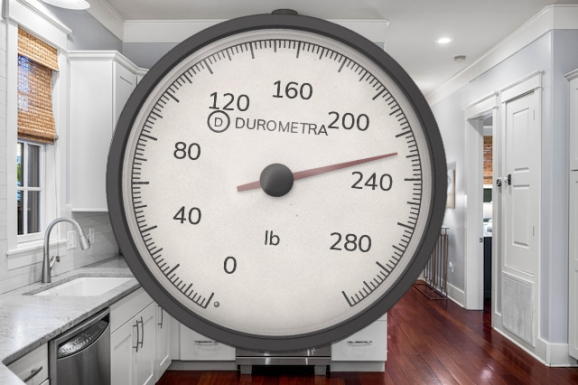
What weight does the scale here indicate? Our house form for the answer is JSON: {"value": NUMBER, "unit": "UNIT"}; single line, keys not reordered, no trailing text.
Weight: {"value": 228, "unit": "lb"}
